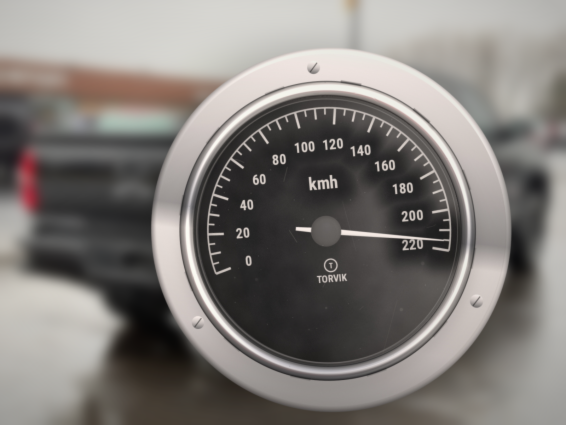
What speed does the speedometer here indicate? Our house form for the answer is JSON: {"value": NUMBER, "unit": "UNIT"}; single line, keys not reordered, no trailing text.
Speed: {"value": 215, "unit": "km/h"}
